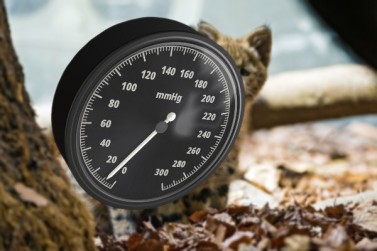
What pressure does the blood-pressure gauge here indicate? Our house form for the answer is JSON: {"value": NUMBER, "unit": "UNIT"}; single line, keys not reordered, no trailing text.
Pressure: {"value": 10, "unit": "mmHg"}
